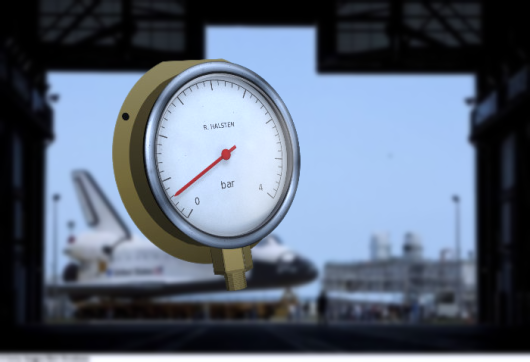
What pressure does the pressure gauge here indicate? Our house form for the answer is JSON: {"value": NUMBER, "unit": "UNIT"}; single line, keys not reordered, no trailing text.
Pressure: {"value": 0.3, "unit": "bar"}
